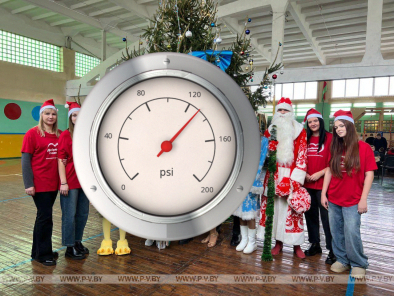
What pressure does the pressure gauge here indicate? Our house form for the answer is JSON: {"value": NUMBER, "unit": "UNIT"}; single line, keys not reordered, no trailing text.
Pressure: {"value": 130, "unit": "psi"}
